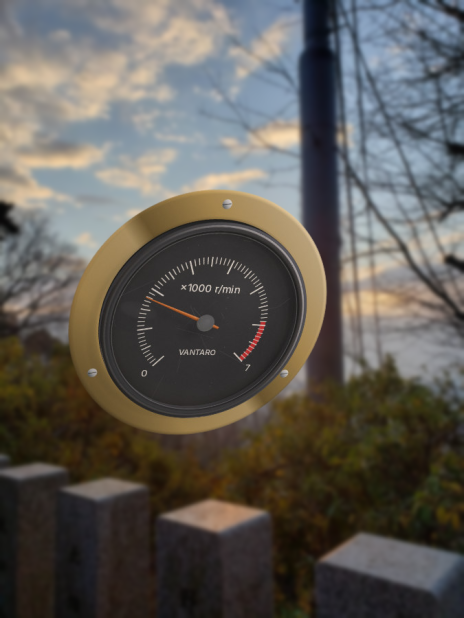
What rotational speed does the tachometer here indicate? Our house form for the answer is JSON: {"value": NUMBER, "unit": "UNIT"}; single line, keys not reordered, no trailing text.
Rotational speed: {"value": 1800, "unit": "rpm"}
